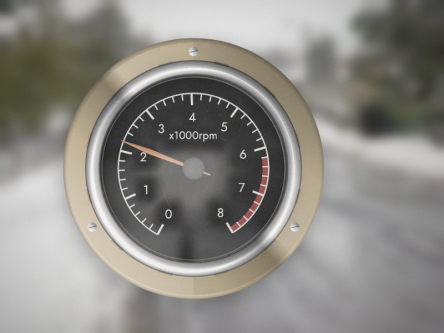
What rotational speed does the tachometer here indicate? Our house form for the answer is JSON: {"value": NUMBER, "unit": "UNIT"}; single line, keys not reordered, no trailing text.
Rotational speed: {"value": 2200, "unit": "rpm"}
